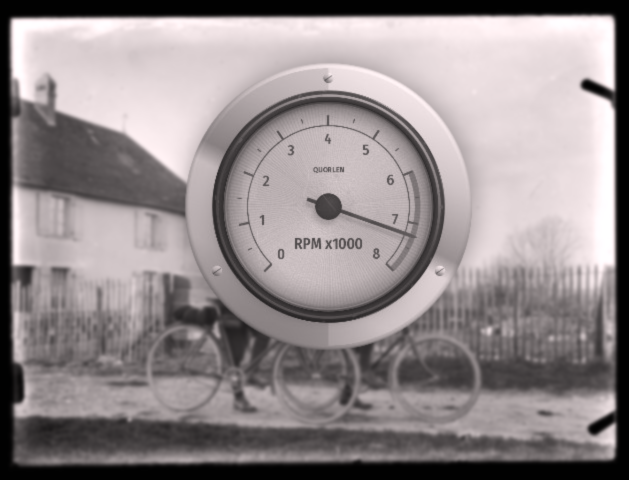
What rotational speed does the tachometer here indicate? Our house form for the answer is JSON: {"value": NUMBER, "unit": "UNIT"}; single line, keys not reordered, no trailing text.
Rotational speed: {"value": 7250, "unit": "rpm"}
